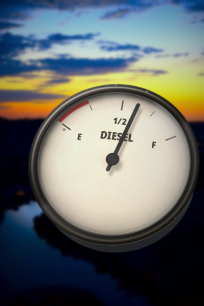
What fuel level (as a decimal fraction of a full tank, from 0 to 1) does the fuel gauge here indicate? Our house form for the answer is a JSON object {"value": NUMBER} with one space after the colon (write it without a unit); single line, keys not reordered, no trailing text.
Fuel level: {"value": 0.625}
